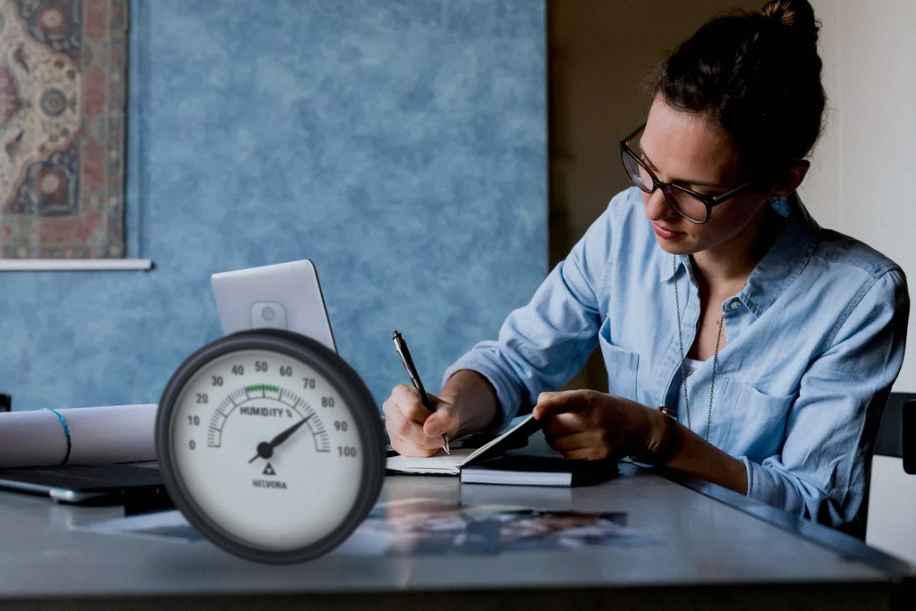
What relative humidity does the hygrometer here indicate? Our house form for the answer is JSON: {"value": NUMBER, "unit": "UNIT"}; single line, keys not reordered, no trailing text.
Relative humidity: {"value": 80, "unit": "%"}
